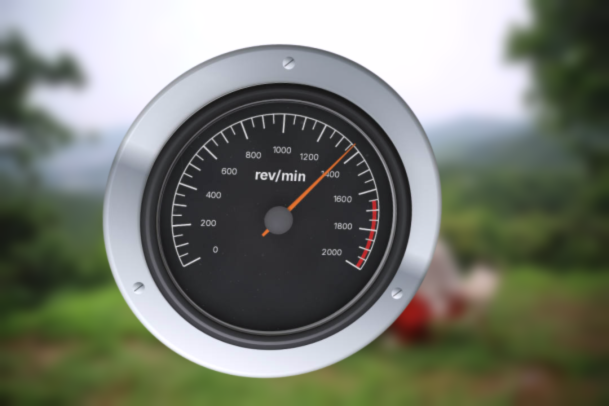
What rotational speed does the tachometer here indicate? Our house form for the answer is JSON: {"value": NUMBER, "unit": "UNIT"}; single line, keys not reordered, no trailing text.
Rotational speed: {"value": 1350, "unit": "rpm"}
